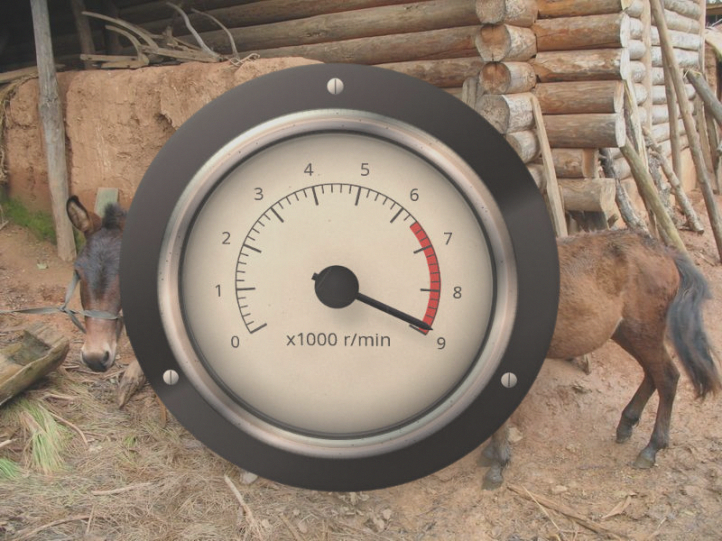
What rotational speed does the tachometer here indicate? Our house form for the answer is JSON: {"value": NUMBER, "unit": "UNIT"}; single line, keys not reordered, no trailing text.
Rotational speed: {"value": 8800, "unit": "rpm"}
